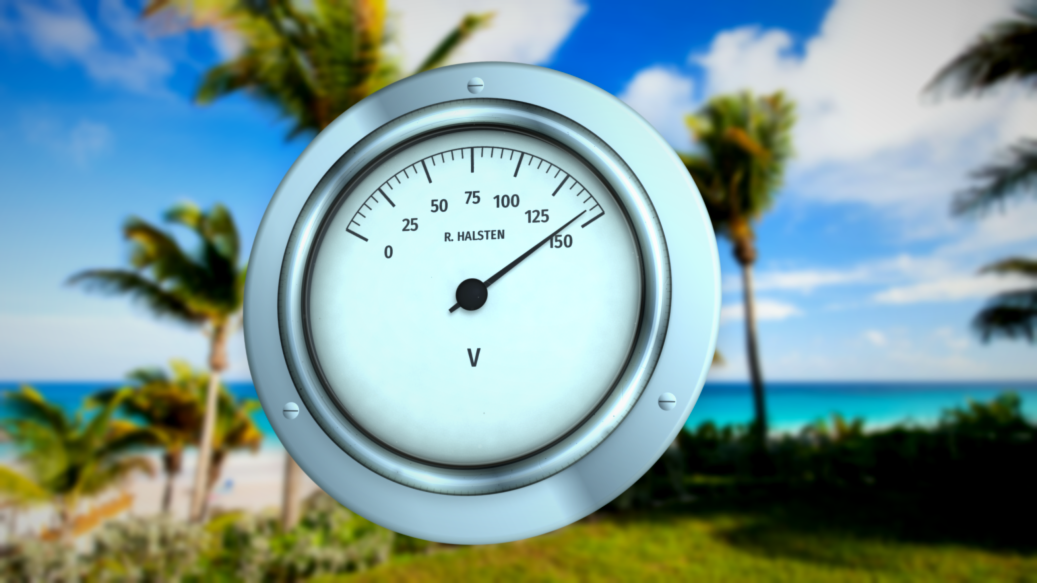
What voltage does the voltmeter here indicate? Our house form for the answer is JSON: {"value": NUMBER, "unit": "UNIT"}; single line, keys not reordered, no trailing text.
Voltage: {"value": 145, "unit": "V"}
